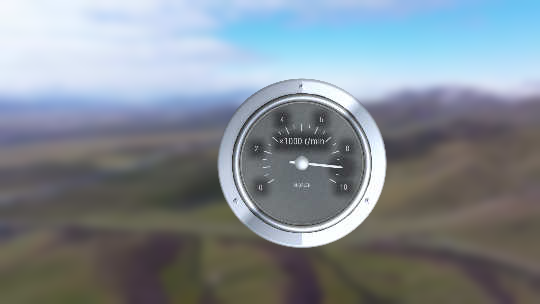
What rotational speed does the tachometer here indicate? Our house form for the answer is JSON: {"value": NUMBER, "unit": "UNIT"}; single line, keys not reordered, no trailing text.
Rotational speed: {"value": 9000, "unit": "rpm"}
